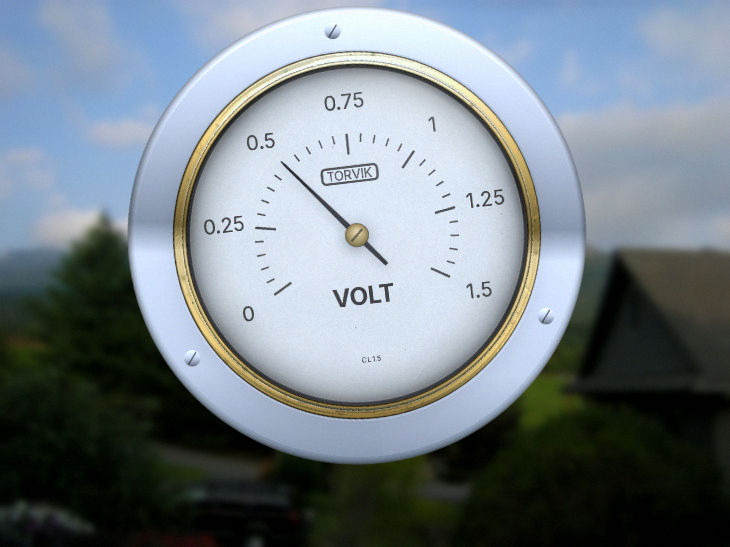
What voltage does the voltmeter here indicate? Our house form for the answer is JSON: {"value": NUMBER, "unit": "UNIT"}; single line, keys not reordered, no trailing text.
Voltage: {"value": 0.5, "unit": "V"}
